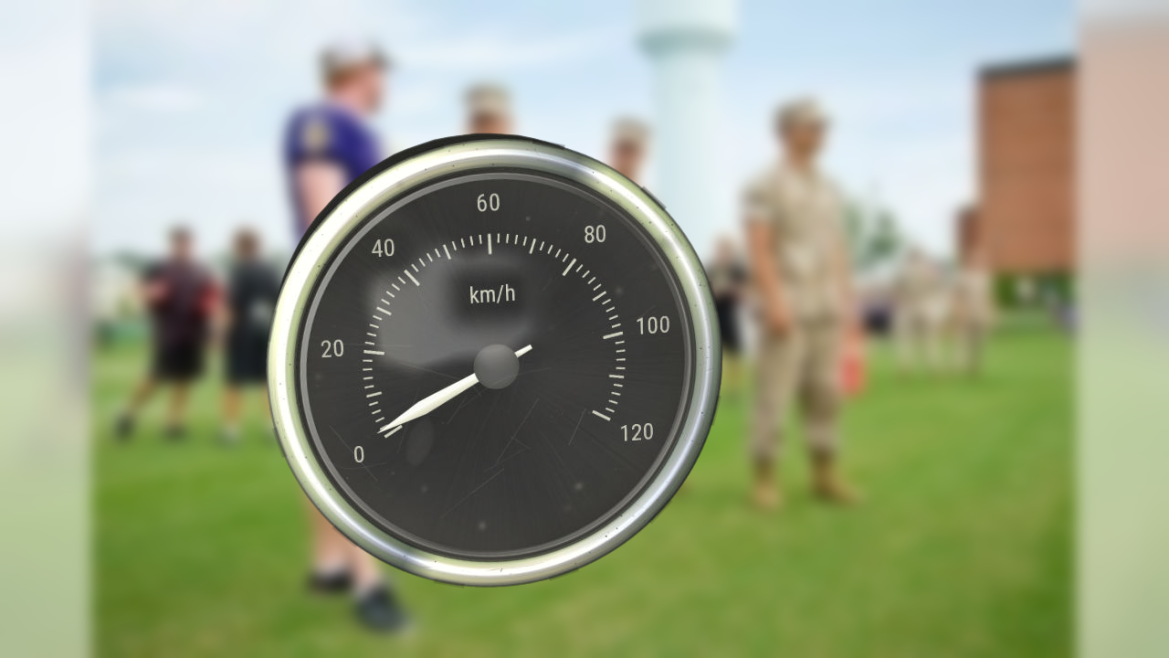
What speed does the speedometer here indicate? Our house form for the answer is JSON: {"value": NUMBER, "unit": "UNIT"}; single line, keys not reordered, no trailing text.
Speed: {"value": 2, "unit": "km/h"}
